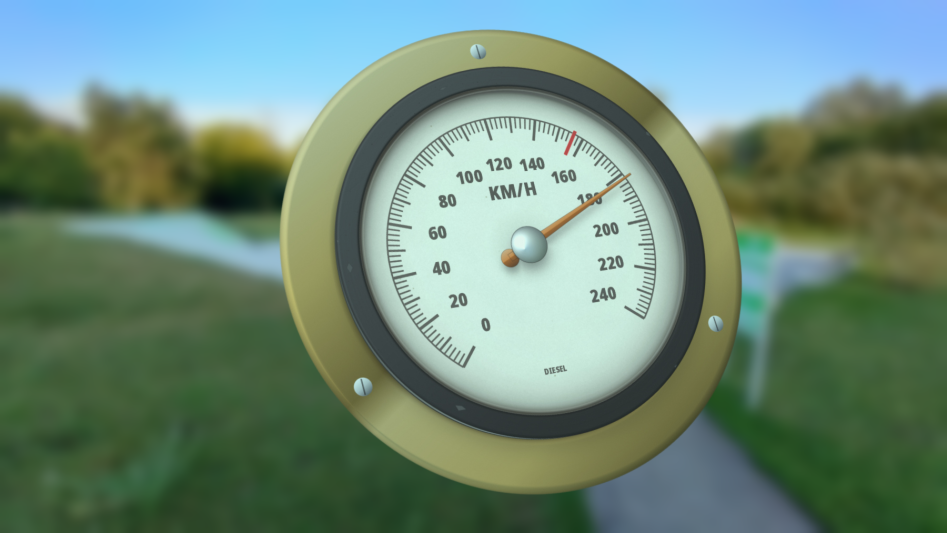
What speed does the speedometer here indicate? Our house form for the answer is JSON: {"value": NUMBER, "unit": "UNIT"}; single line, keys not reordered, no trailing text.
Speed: {"value": 182, "unit": "km/h"}
